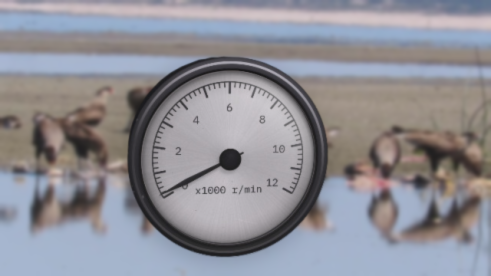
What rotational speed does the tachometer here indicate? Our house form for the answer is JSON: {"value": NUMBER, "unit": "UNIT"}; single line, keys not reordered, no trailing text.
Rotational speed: {"value": 200, "unit": "rpm"}
